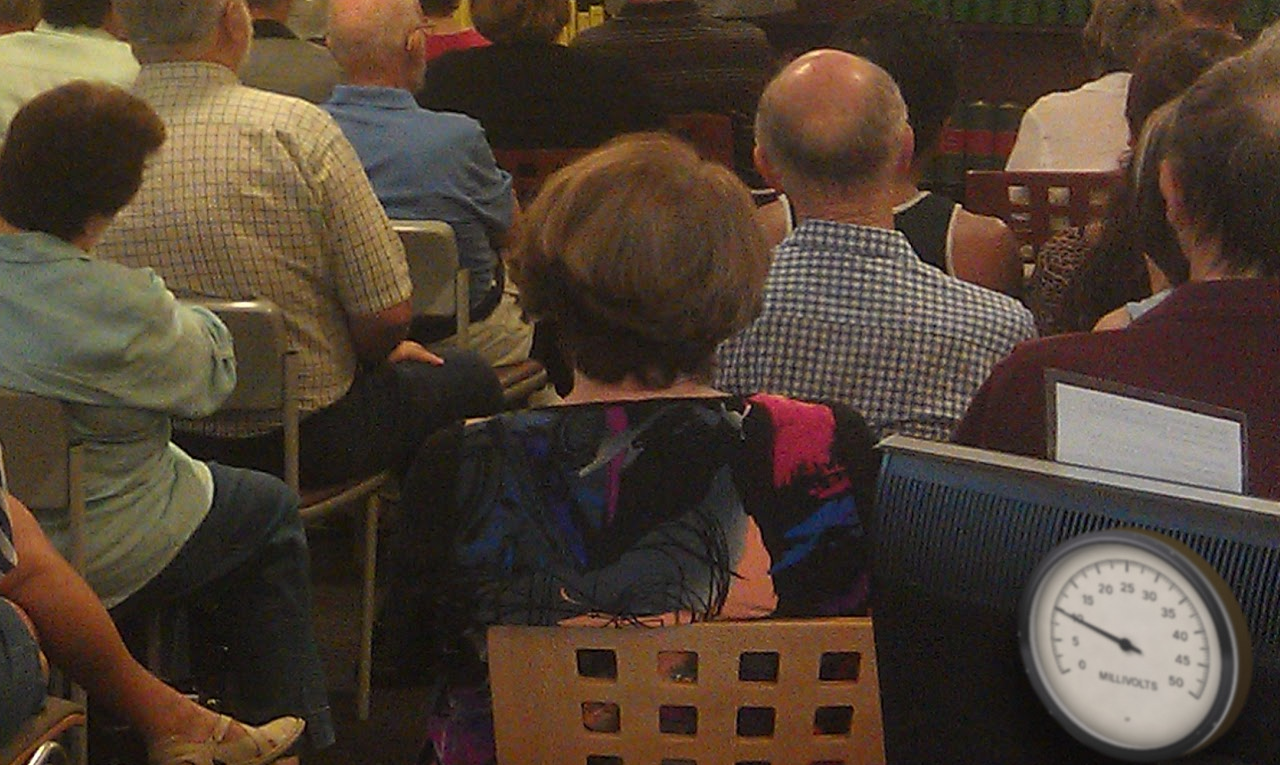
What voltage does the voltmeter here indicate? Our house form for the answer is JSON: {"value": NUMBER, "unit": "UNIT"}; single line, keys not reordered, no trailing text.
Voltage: {"value": 10, "unit": "mV"}
